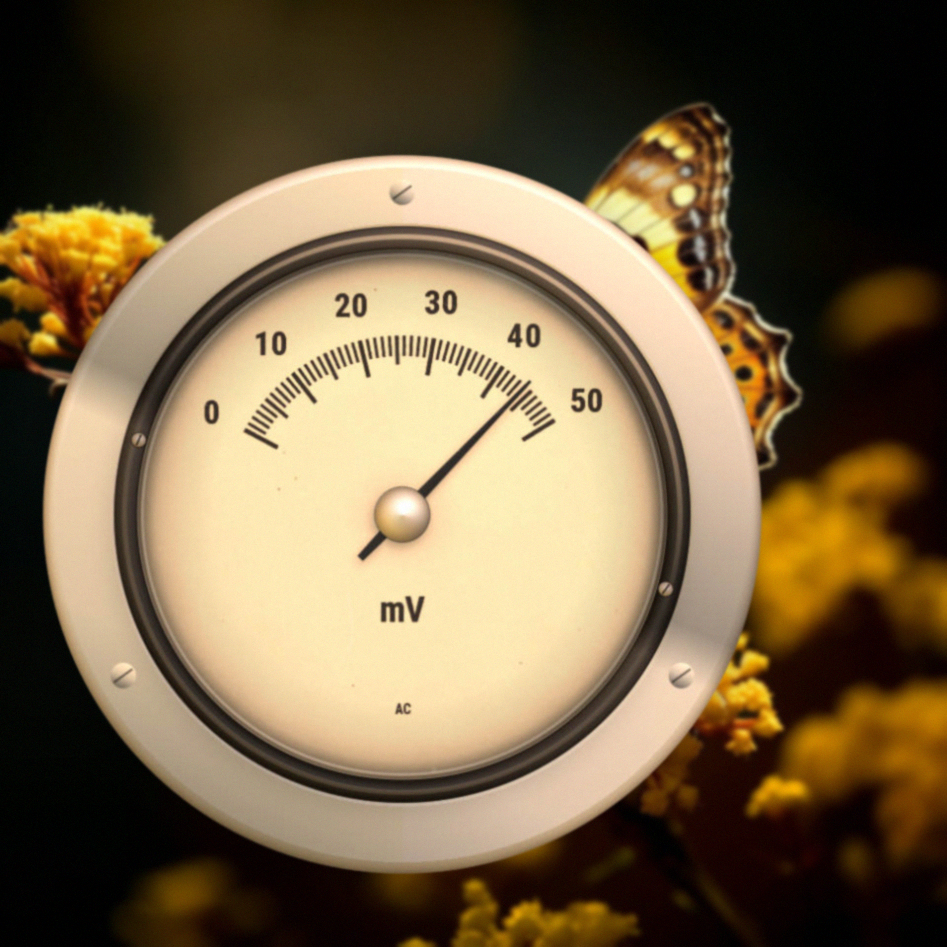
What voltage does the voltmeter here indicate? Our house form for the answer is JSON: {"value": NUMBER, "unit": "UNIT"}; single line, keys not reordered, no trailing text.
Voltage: {"value": 44, "unit": "mV"}
